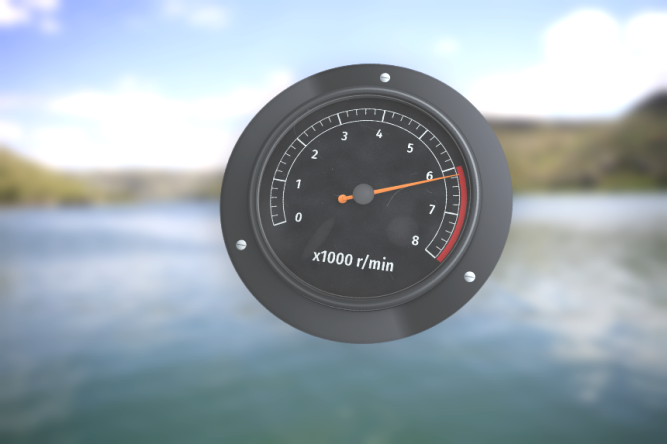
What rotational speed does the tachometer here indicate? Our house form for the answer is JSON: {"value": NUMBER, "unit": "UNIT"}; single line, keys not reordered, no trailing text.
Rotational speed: {"value": 6200, "unit": "rpm"}
